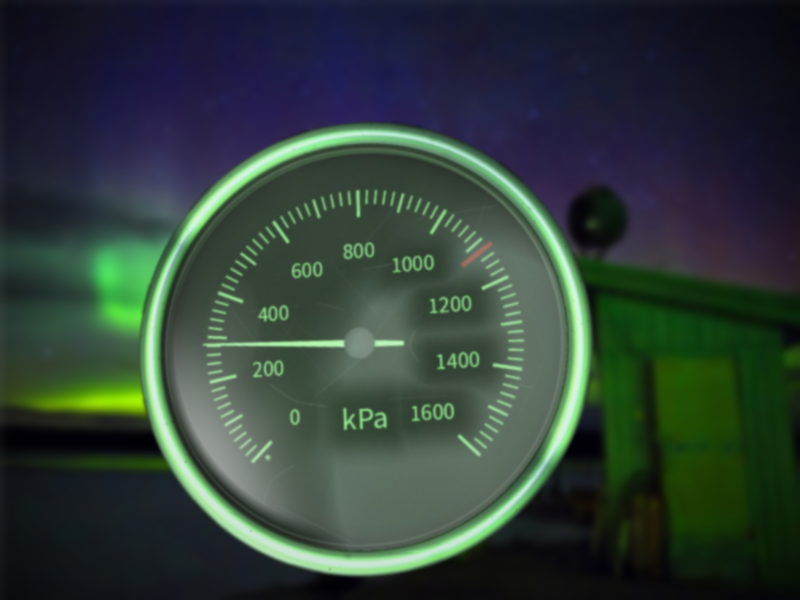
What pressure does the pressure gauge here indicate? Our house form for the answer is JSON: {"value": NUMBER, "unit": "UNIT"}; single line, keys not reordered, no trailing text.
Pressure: {"value": 280, "unit": "kPa"}
